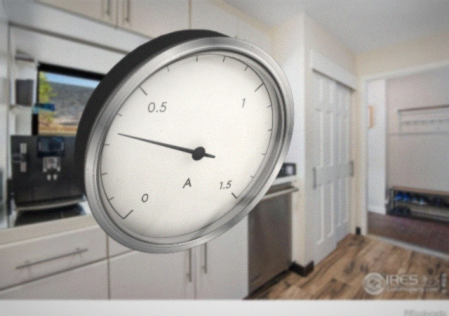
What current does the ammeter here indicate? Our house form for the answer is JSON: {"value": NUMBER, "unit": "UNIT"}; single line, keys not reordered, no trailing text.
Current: {"value": 0.35, "unit": "A"}
